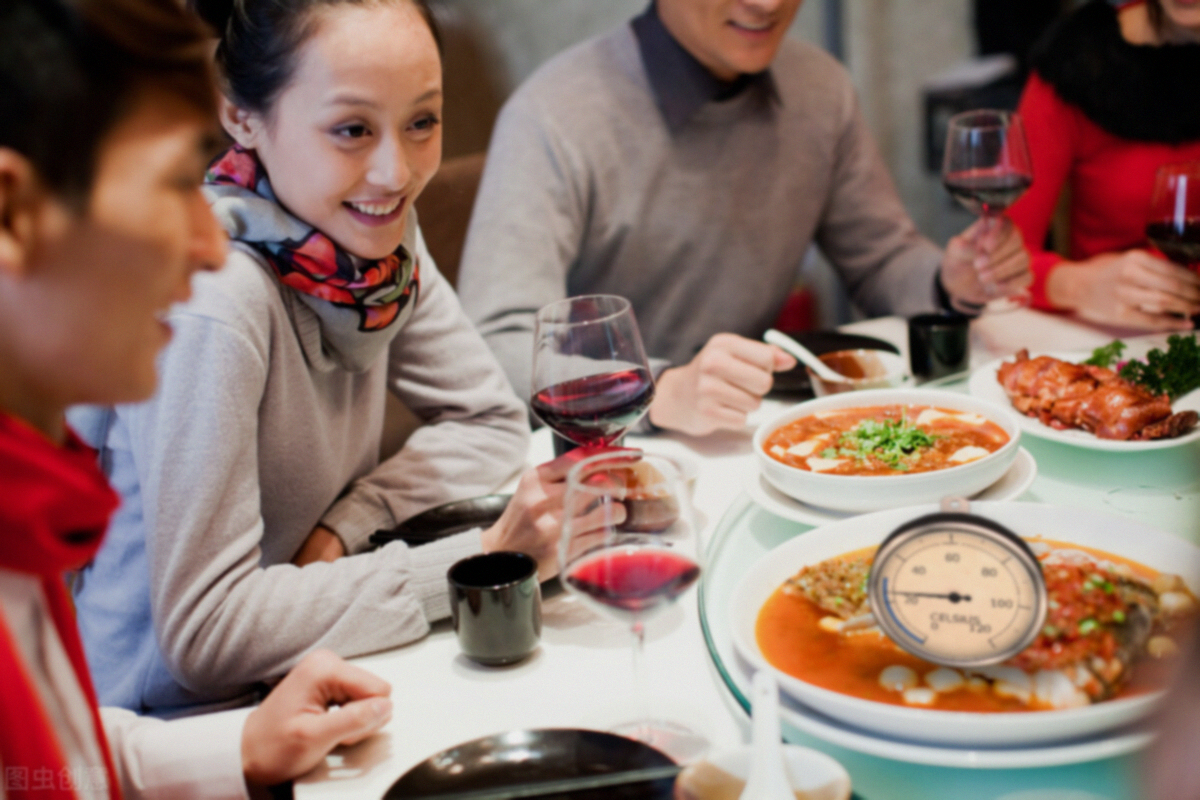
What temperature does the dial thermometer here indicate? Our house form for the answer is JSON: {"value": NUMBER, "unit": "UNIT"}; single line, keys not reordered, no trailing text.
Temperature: {"value": 25, "unit": "°C"}
